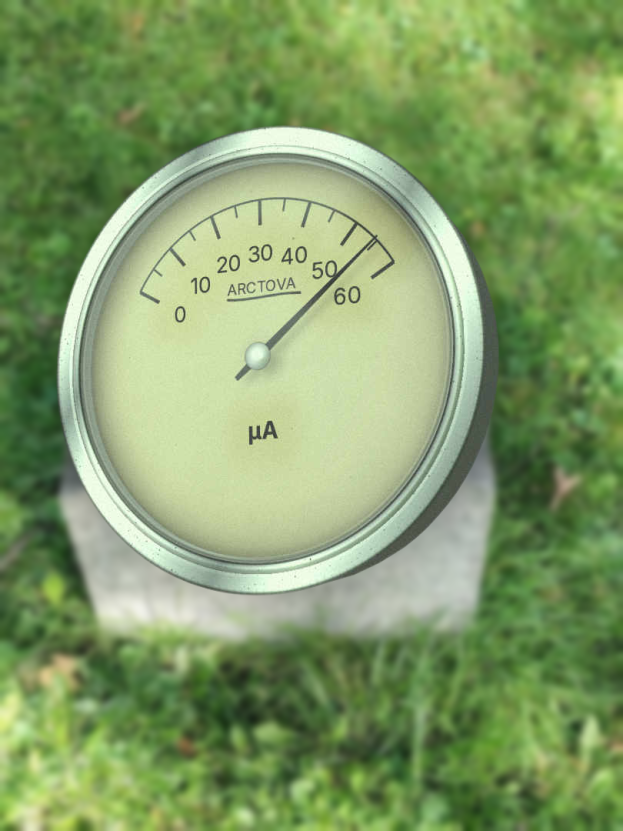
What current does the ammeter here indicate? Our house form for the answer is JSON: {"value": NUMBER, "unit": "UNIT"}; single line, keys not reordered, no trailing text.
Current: {"value": 55, "unit": "µA"}
